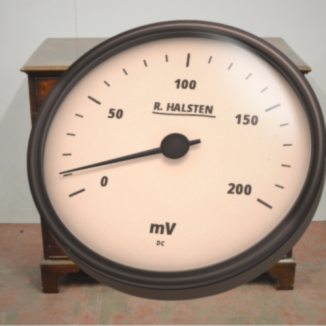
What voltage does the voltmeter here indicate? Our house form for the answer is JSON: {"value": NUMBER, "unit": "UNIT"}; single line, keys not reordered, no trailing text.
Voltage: {"value": 10, "unit": "mV"}
